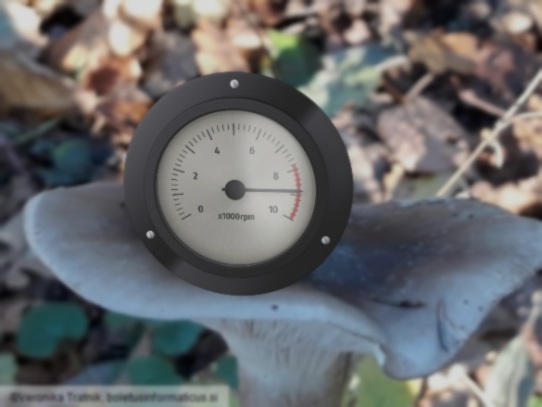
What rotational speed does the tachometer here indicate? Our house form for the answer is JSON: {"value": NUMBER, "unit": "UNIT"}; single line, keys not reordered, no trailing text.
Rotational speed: {"value": 8800, "unit": "rpm"}
